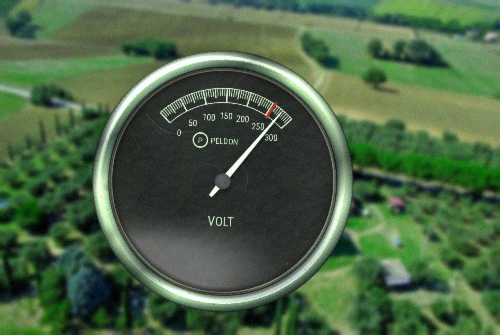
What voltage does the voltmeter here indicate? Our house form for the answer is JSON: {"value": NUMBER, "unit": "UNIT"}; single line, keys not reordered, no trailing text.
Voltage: {"value": 275, "unit": "V"}
